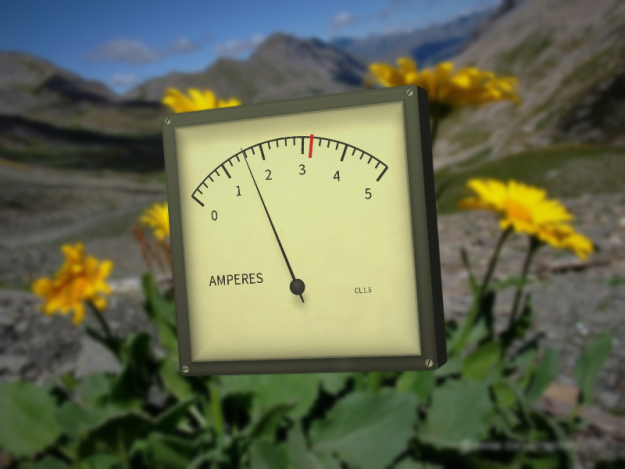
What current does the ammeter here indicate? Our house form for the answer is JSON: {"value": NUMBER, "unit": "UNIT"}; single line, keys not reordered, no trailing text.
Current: {"value": 1.6, "unit": "A"}
